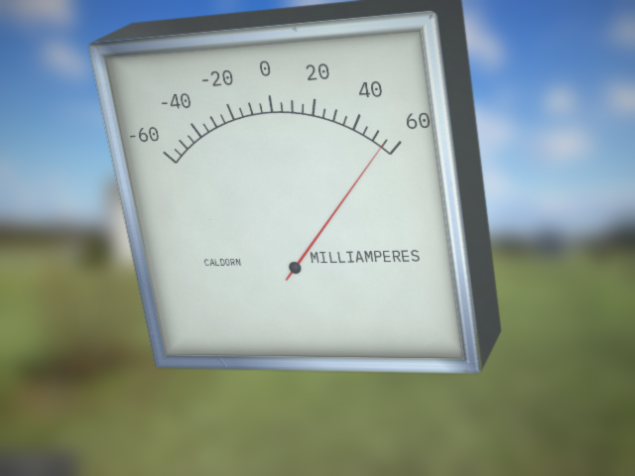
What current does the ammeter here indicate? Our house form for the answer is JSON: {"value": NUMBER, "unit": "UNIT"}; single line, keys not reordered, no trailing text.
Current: {"value": 55, "unit": "mA"}
